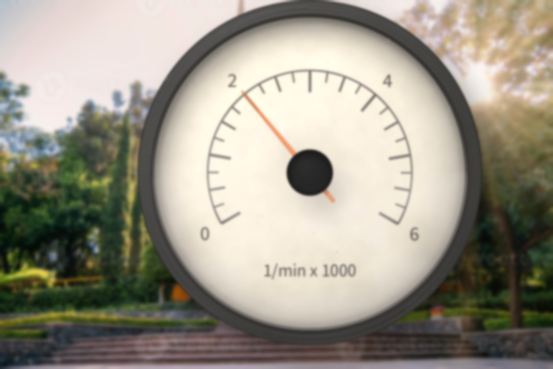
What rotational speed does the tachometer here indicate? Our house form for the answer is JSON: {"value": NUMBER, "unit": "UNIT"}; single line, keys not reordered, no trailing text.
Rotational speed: {"value": 2000, "unit": "rpm"}
